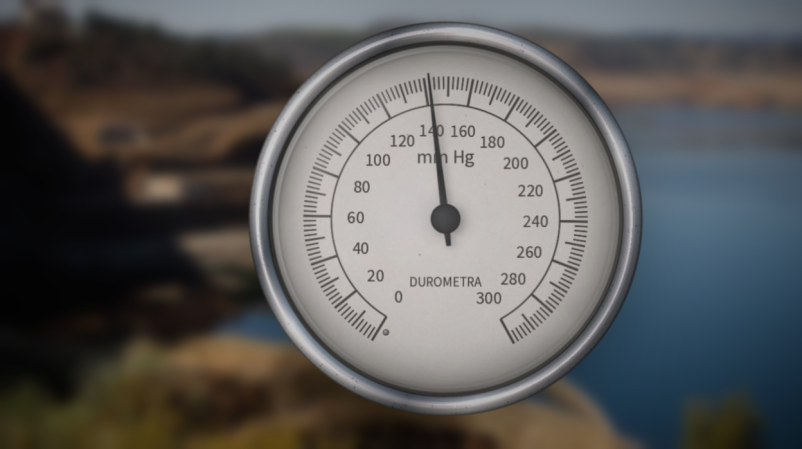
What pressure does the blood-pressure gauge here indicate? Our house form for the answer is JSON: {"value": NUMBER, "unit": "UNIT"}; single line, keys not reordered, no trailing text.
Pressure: {"value": 142, "unit": "mmHg"}
